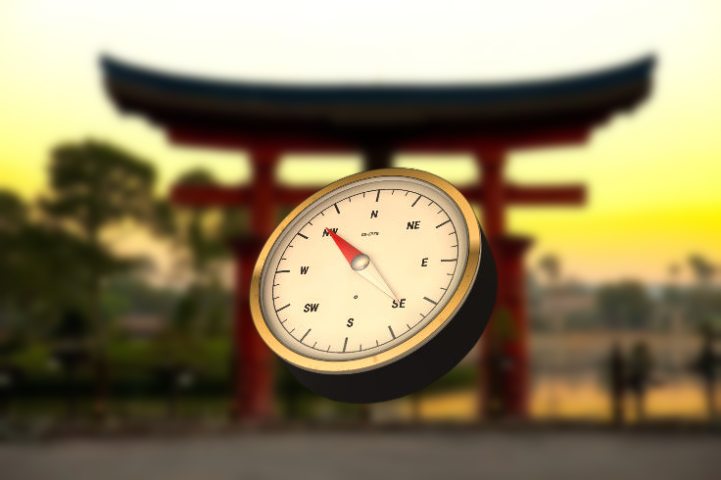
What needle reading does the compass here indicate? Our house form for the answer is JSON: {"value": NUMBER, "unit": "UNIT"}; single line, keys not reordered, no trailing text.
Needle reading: {"value": 315, "unit": "°"}
